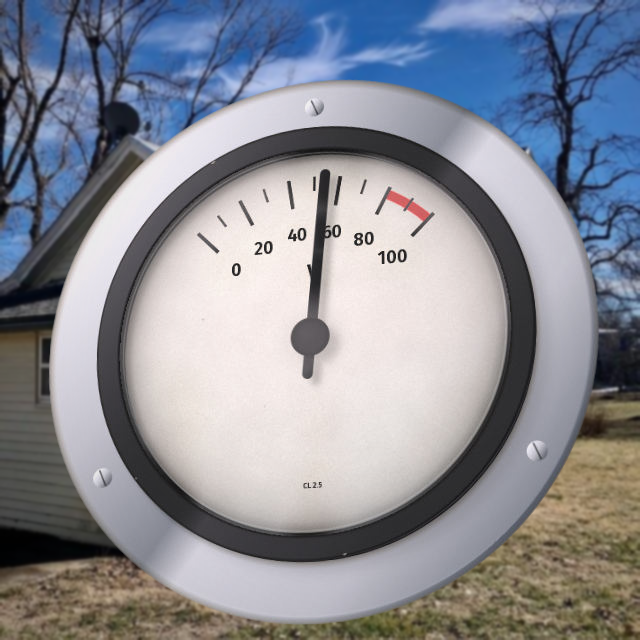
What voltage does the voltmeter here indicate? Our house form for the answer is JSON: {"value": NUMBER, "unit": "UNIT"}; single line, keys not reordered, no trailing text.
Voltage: {"value": 55, "unit": "V"}
